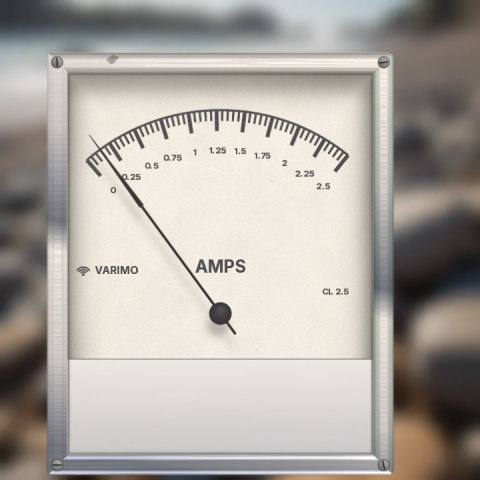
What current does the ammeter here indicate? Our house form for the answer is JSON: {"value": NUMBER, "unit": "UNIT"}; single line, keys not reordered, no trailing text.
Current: {"value": 0.15, "unit": "A"}
